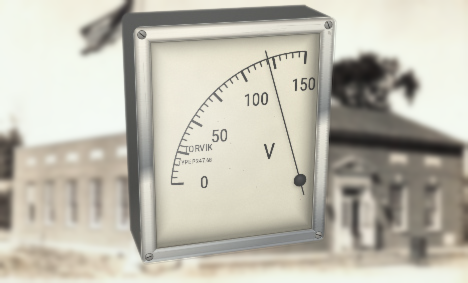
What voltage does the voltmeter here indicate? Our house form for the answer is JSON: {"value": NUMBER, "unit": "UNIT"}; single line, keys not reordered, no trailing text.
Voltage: {"value": 120, "unit": "V"}
